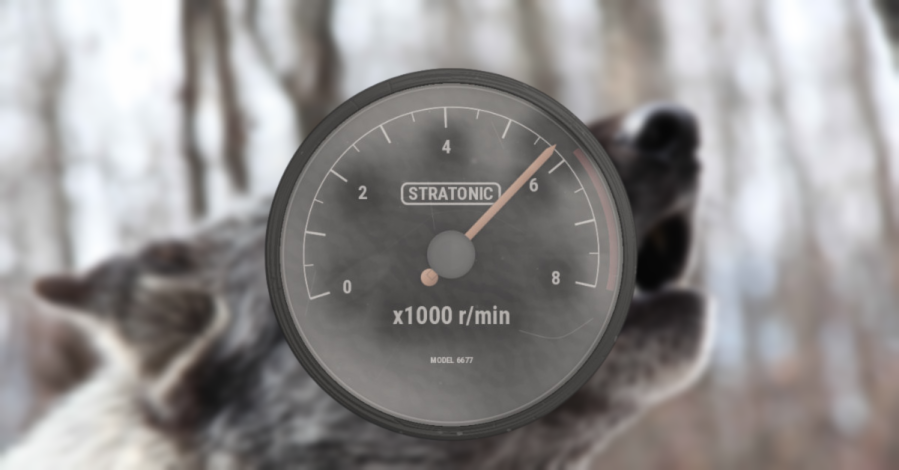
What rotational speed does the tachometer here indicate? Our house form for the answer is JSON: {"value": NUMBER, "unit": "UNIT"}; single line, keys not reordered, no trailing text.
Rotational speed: {"value": 5750, "unit": "rpm"}
